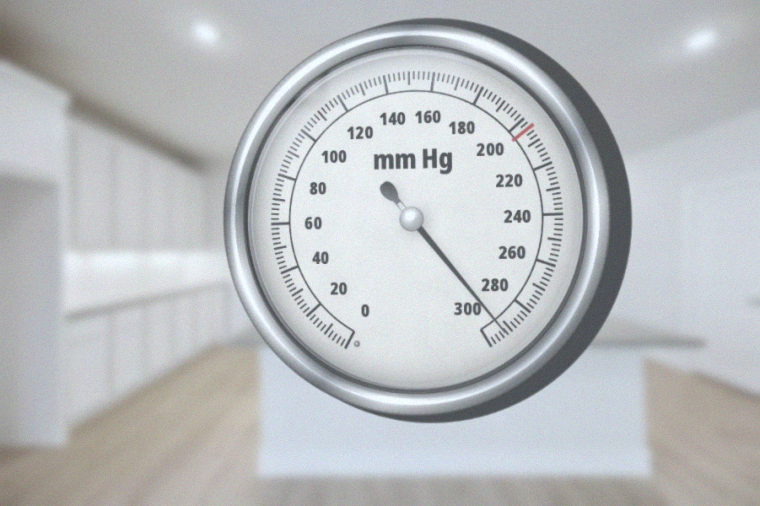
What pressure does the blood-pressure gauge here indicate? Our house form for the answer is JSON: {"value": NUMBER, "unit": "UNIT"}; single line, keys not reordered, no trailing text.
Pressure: {"value": 292, "unit": "mmHg"}
